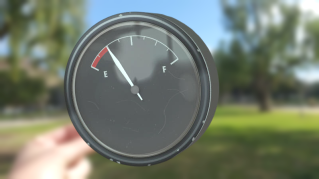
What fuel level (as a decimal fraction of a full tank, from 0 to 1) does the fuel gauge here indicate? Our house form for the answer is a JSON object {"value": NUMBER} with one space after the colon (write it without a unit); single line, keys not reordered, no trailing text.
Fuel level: {"value": 0.25}
